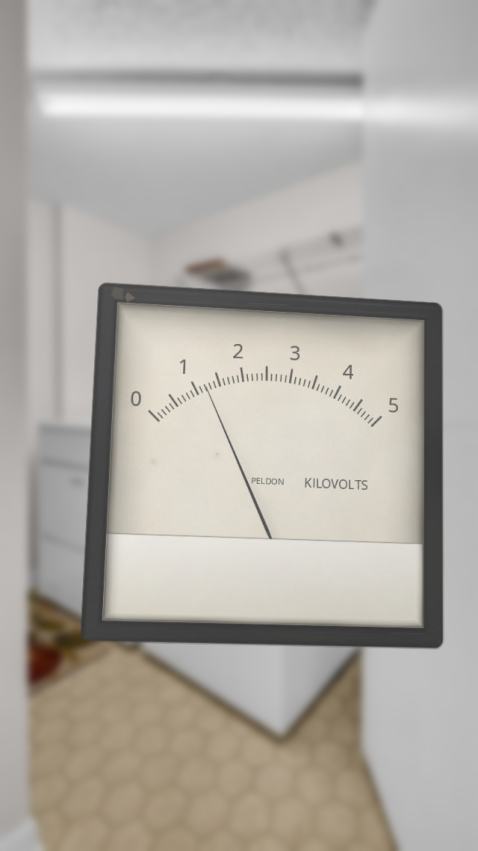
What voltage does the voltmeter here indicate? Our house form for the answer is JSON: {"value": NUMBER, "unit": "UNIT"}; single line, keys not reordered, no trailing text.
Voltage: {"value": 1.2, "unit": "kV"}
